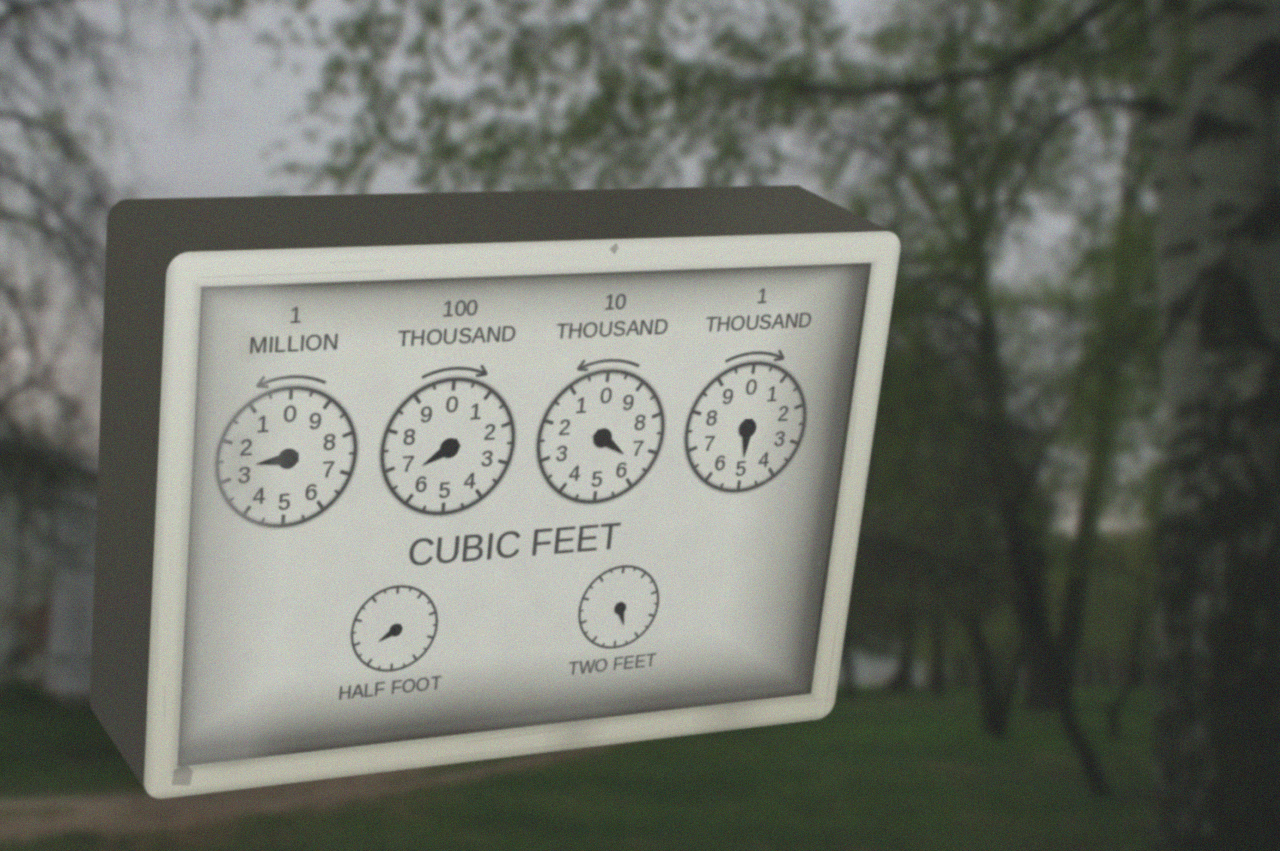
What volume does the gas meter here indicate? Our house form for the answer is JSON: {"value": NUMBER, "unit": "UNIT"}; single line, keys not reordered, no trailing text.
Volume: {"value": 266500, "unit": "ft³"}
